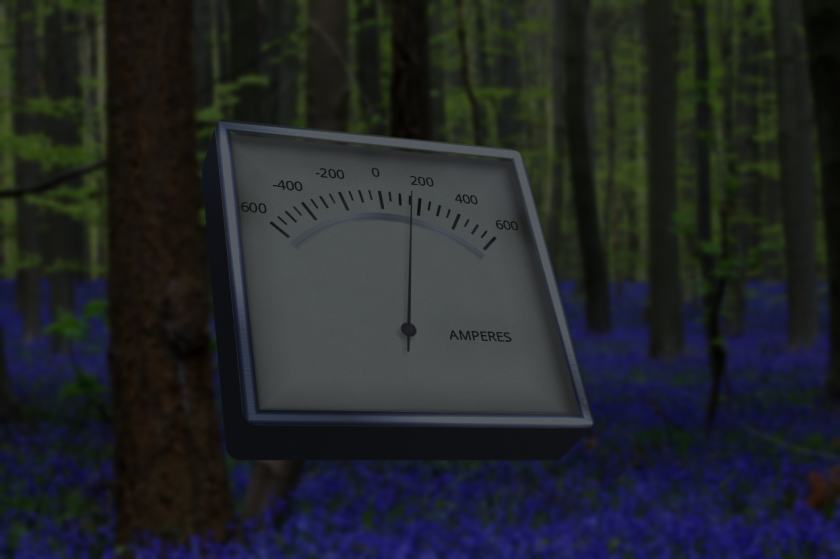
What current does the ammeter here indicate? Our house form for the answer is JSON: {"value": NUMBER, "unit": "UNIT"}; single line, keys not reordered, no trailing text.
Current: {"value": 150, "unit": "A"}
